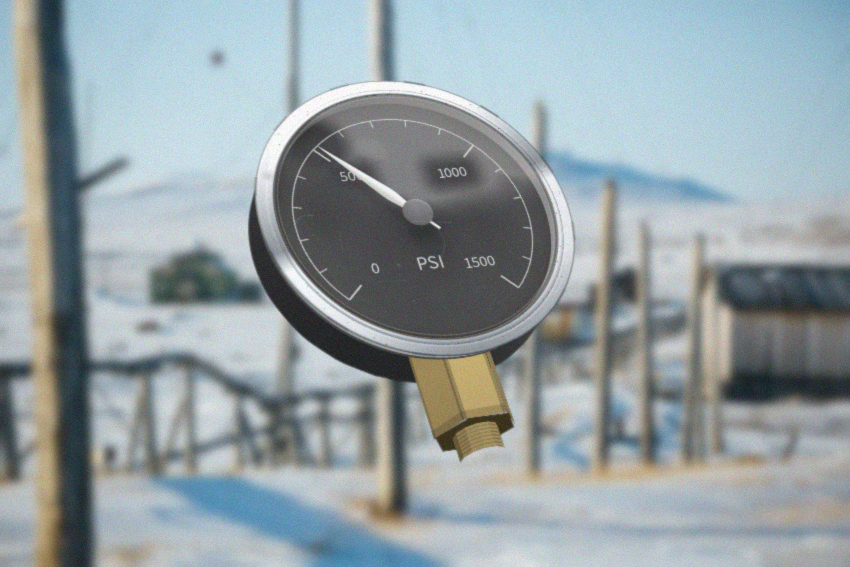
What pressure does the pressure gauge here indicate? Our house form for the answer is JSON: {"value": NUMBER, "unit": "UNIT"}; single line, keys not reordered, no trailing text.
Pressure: {"value": 500, "unit": "psi"}
